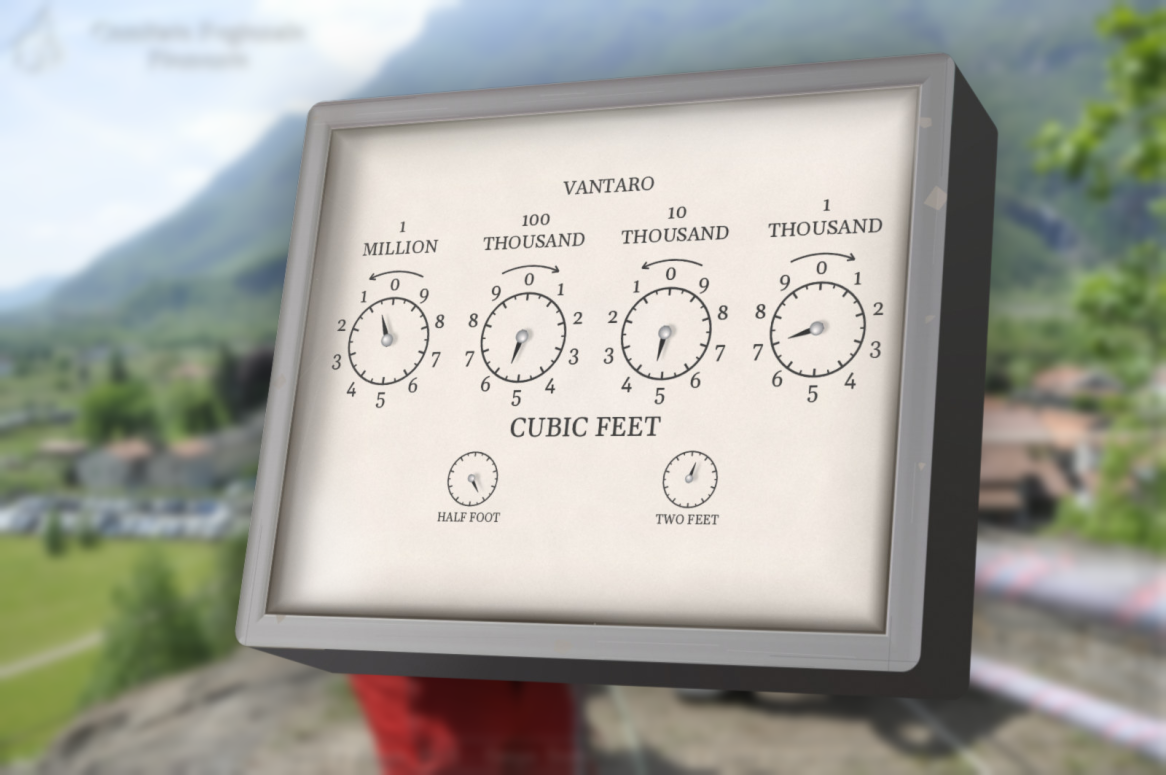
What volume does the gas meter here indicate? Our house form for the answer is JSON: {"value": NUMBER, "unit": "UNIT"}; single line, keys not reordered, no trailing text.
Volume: {"value": 54700, "unit": "ft³"}
